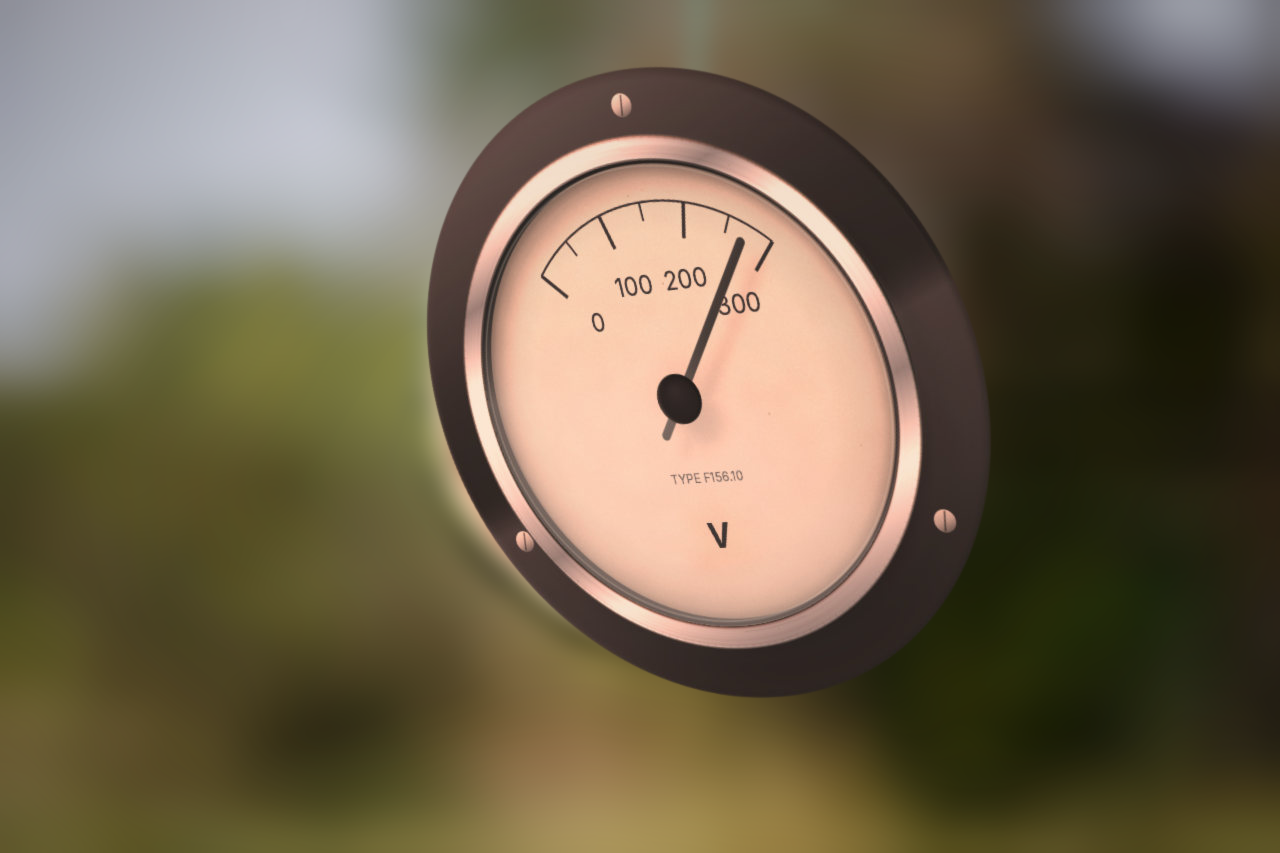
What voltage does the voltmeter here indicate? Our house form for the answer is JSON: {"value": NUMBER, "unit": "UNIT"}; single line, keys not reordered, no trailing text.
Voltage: {"value": 275, "unit": "V"}
